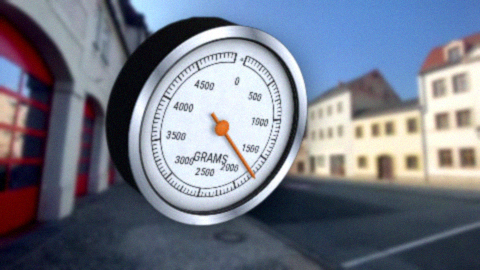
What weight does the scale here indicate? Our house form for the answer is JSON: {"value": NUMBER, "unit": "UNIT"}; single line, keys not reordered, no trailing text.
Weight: {"value": 1750, "unit": "g"}
